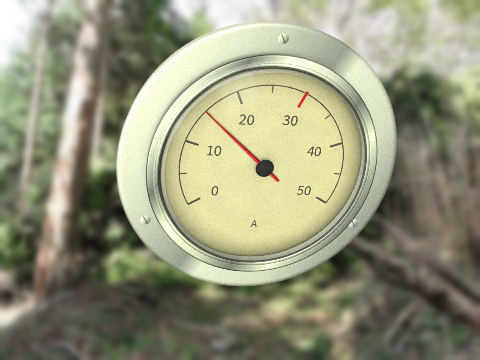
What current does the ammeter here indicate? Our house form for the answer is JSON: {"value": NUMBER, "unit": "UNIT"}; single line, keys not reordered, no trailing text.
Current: {"value": 15, "unit": "A"}
